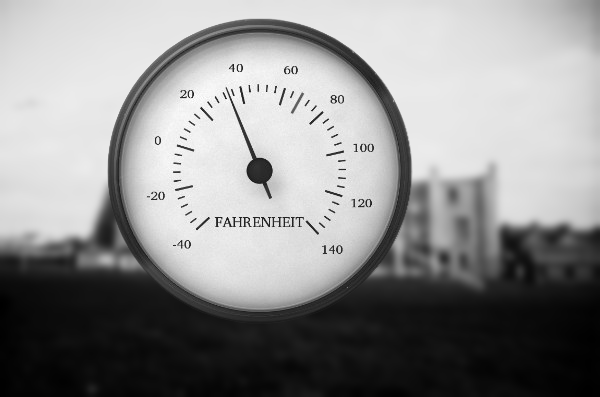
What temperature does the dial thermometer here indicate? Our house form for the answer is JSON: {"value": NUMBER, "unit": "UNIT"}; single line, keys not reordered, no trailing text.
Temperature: {"value": 34, "unit": "°F"}
